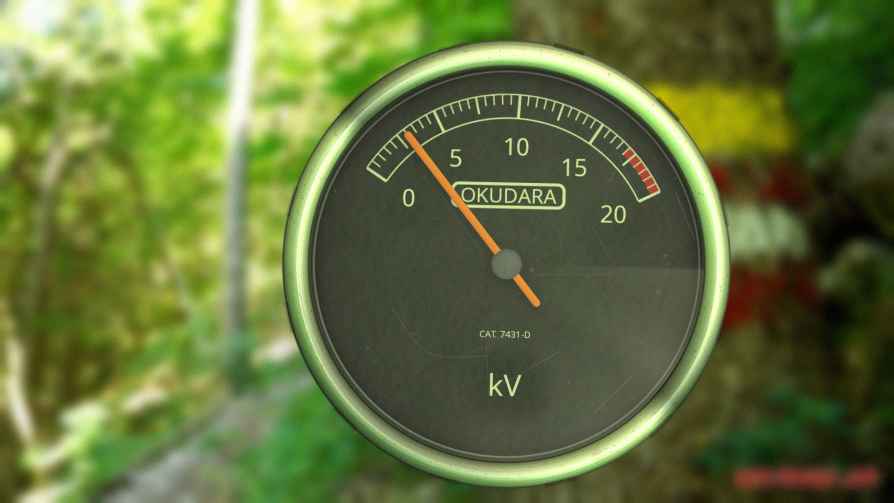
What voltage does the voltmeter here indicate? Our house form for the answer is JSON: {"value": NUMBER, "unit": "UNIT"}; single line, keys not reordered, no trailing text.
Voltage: {"value": 3, "unit": "kV"}
